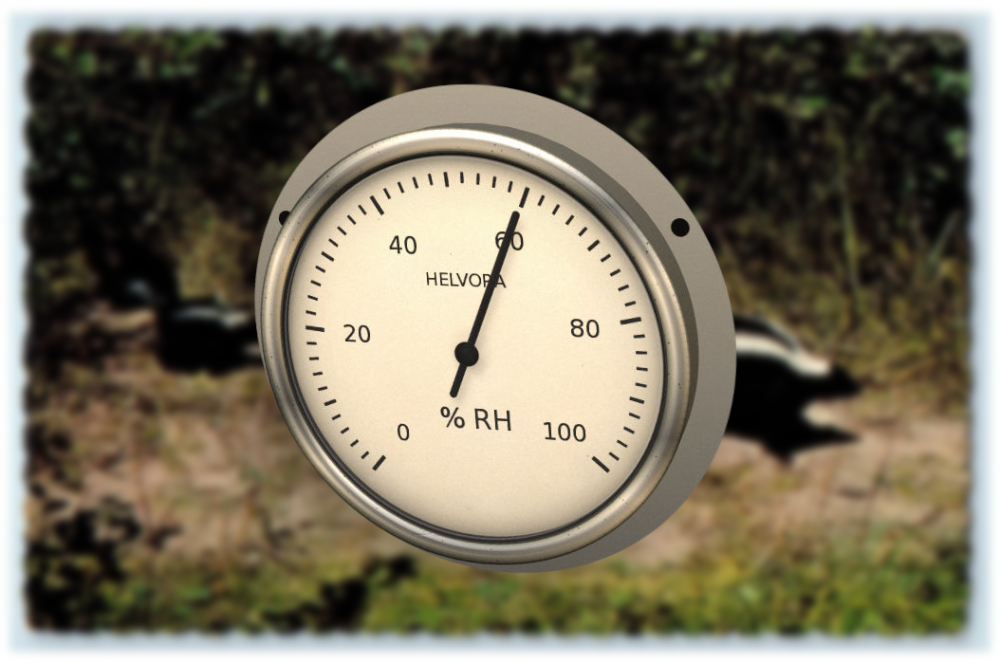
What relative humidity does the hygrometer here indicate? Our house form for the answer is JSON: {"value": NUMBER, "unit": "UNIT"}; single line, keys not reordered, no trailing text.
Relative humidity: {"value": 60, "unit": "%"}
